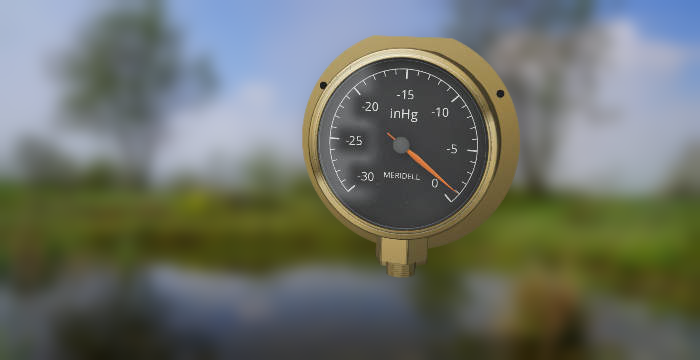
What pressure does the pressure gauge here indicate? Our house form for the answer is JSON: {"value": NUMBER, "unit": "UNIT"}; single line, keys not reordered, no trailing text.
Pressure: {"value": -1, "unit": "inHg"}
